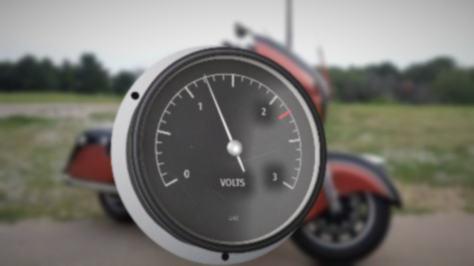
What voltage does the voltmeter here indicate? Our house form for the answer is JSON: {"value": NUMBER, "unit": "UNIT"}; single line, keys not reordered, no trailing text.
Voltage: {"value": 1.2, "unit": "V"}
